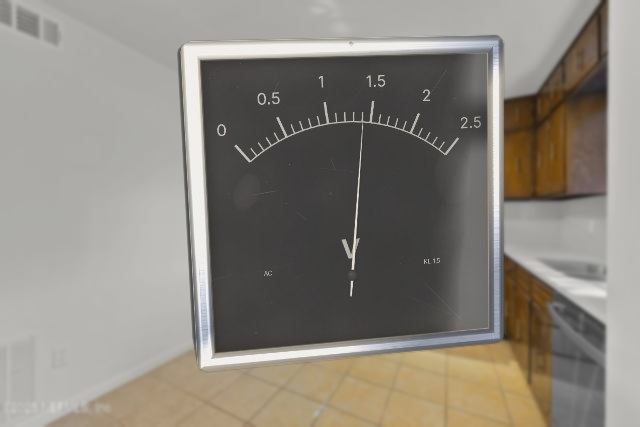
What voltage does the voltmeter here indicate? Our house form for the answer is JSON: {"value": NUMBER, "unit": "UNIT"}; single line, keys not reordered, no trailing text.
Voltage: {"value": 1.4, "unit": "V"}
